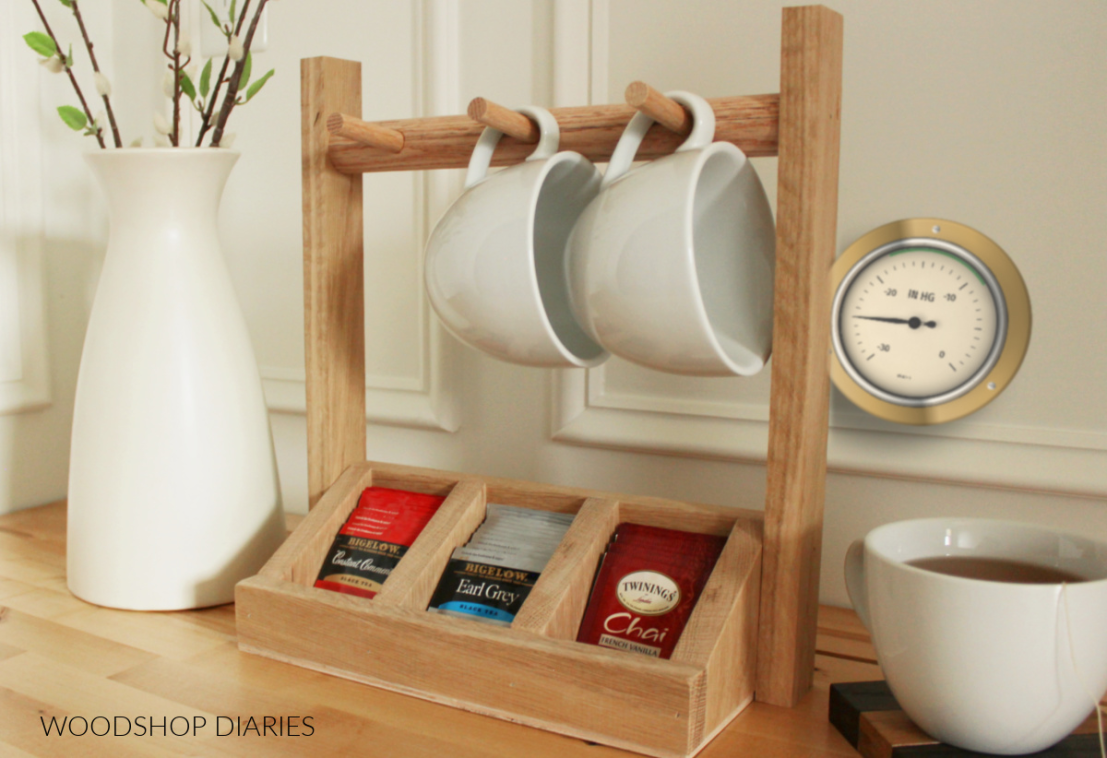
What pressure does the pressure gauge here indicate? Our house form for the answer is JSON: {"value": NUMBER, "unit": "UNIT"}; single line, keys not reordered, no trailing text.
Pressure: {"value": -25, "unit": "inHg"}
